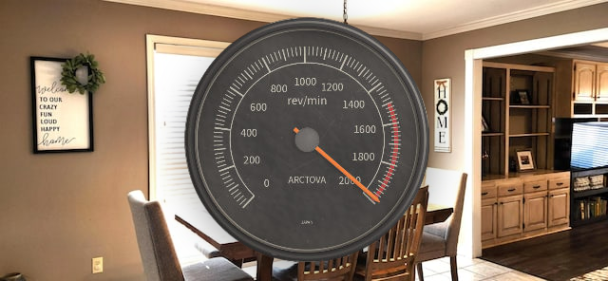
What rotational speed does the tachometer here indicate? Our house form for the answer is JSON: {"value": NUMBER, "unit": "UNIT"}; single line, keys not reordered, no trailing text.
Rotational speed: {"value": 1980, "unit": "rpm"}
